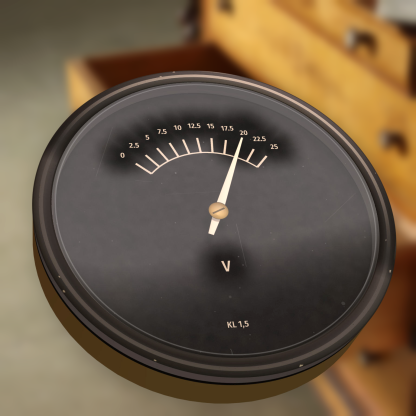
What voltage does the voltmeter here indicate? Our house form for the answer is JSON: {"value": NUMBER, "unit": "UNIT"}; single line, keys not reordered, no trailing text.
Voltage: {"value": 20, "unit": "V"}
